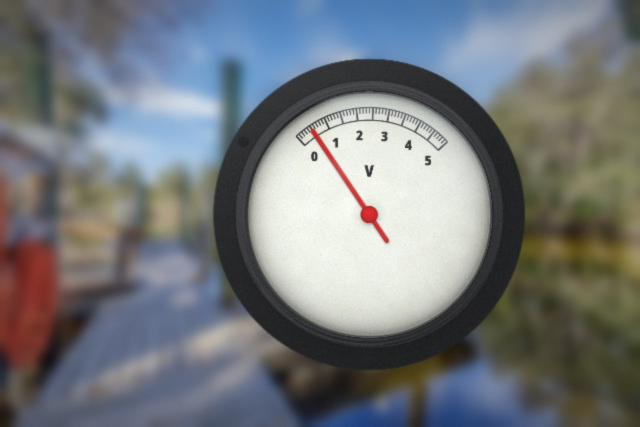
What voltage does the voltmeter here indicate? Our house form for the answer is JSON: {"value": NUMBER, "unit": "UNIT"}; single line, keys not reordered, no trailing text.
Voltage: {"value": 0.5, "unit": "V"}
